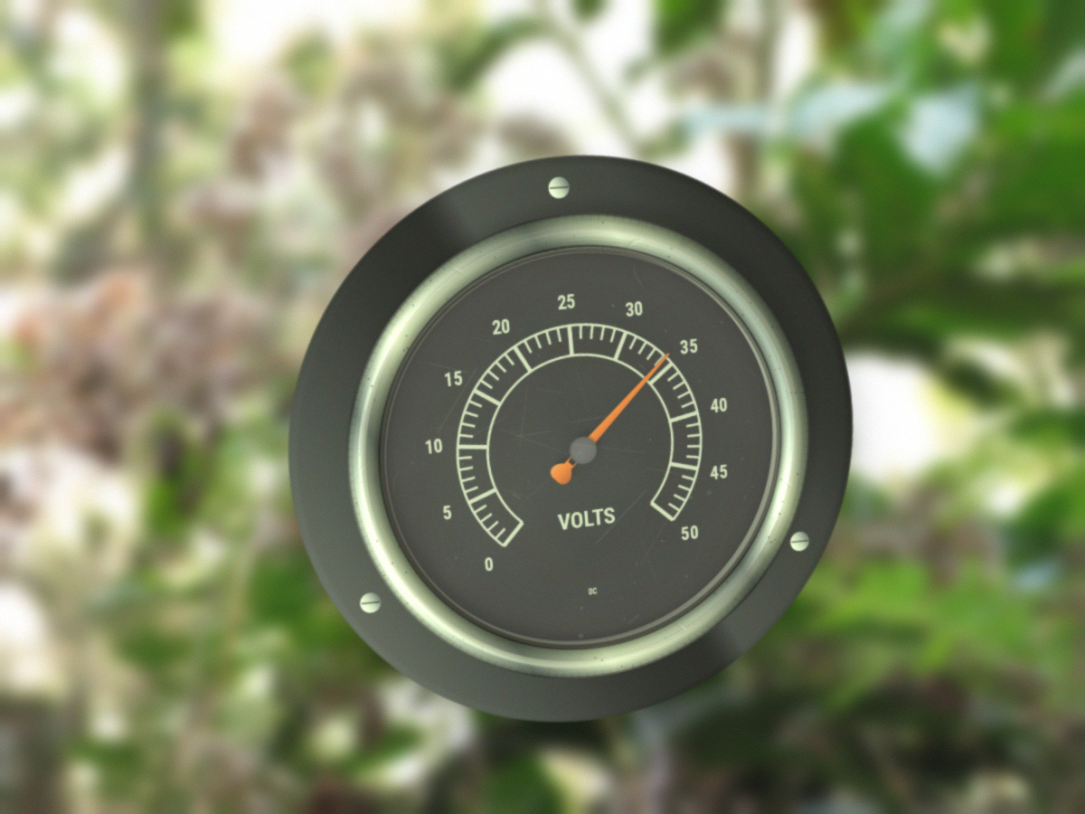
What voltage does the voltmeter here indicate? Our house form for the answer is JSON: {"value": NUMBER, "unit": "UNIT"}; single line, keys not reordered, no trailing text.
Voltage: {"value": 34, "unit": "V"}
